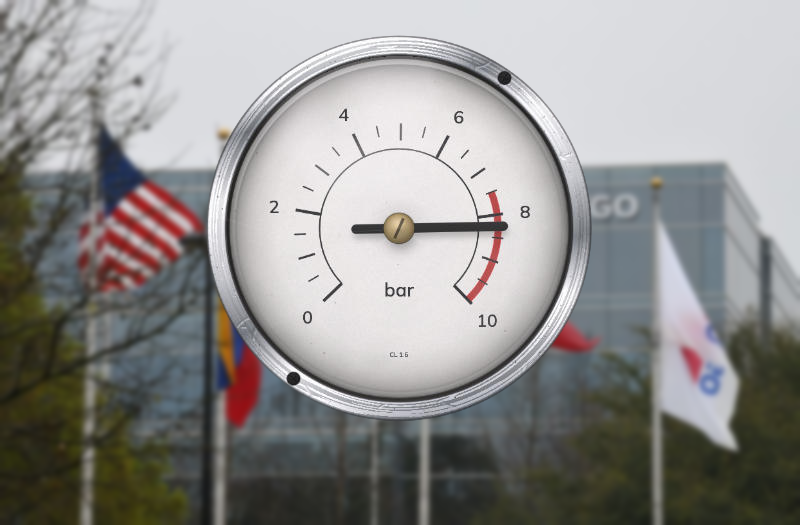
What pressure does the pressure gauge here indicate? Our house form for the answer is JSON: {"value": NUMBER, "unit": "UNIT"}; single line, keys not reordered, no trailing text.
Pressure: {"value": 8.25, "unit": "bar"}
